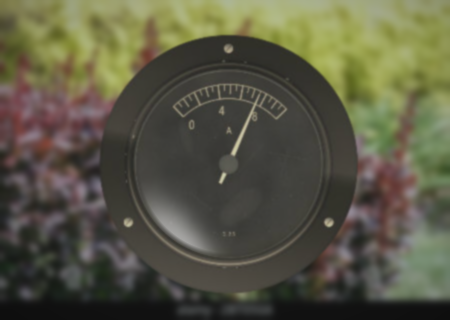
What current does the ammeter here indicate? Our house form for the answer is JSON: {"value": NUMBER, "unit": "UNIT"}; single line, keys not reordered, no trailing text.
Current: {"value": 7.5, "unit": "A"}
